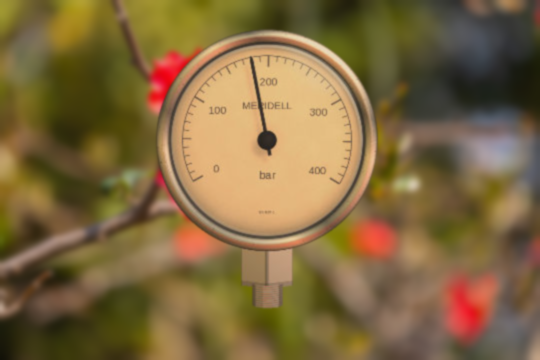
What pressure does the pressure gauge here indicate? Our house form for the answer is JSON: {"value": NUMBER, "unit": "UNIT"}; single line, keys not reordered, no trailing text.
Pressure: {"value": 180, "unit": "bar"}
